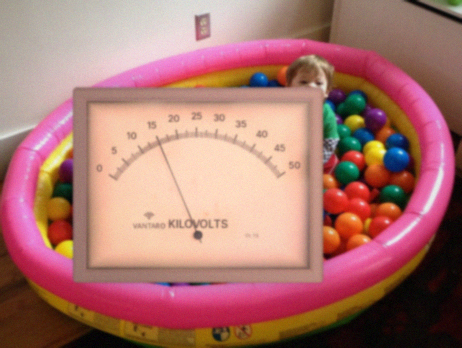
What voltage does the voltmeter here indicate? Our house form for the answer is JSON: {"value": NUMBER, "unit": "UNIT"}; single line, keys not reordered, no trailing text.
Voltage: {"value": 15, "unit": "kV"}
